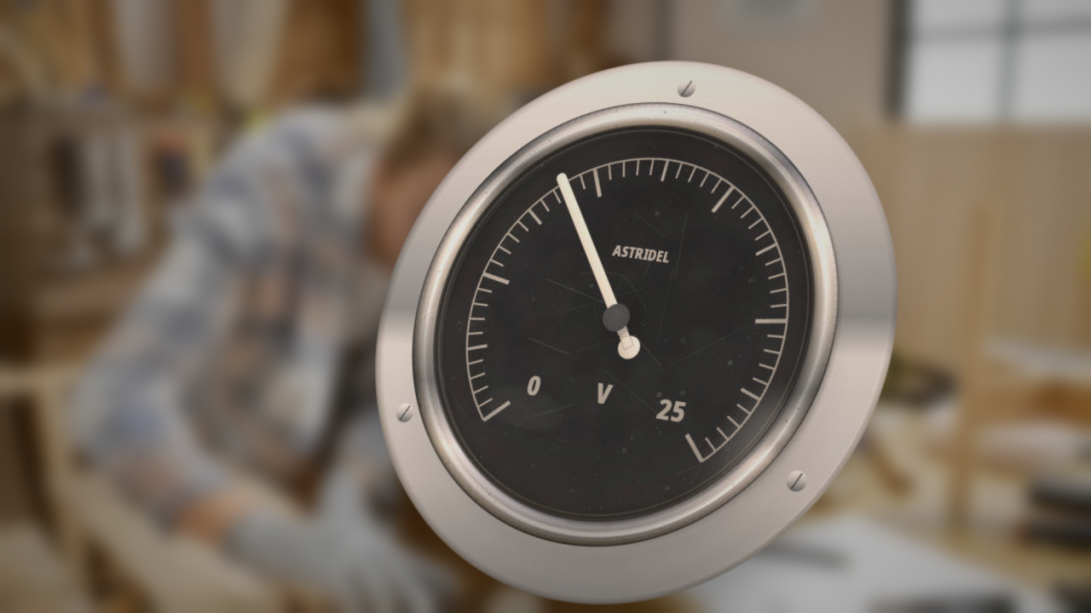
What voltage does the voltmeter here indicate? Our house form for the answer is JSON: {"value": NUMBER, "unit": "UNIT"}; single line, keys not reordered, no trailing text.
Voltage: {"value": 9, "unit": "V"}
